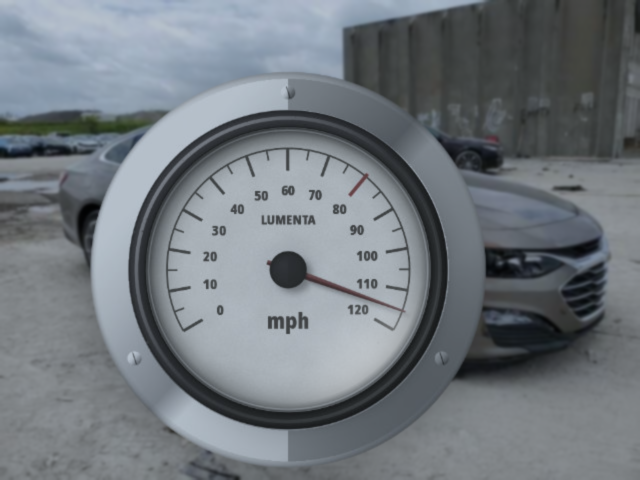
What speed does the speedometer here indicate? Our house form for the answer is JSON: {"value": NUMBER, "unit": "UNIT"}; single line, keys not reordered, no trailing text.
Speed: {"value": 115, "unit": "mph"}
